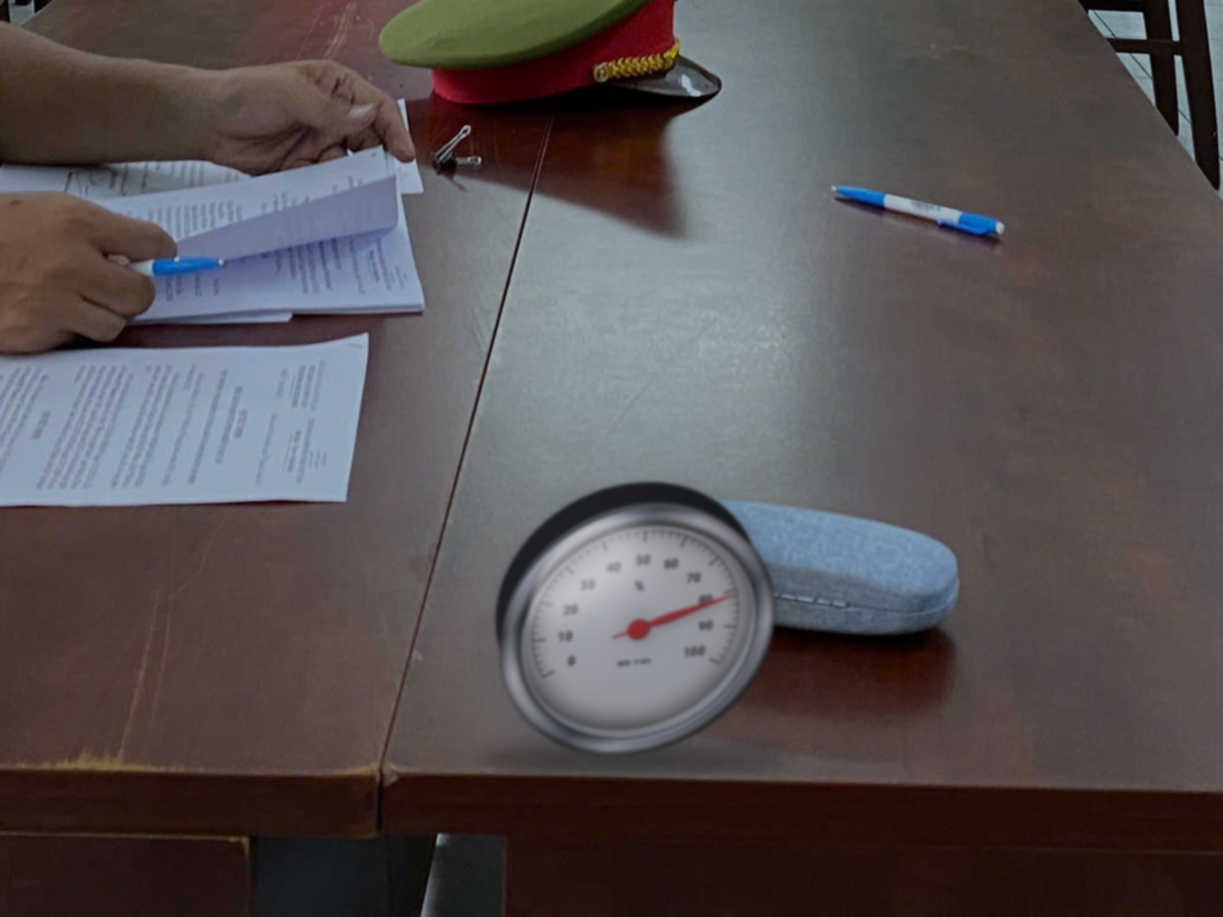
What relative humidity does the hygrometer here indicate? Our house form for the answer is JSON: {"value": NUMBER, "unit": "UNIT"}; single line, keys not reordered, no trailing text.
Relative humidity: {"value": 80, "unit": "%"}
